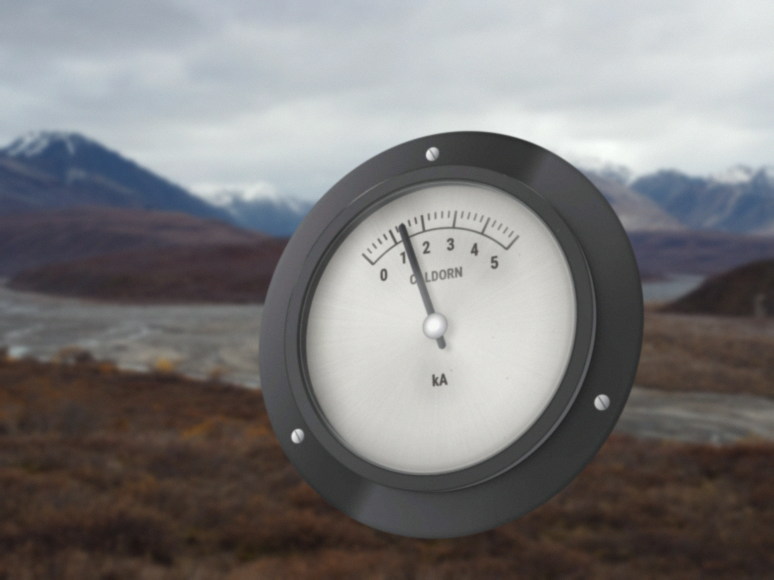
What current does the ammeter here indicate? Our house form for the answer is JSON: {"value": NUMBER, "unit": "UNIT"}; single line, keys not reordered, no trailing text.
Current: {"value": 1.4, "unit": "kA"}
